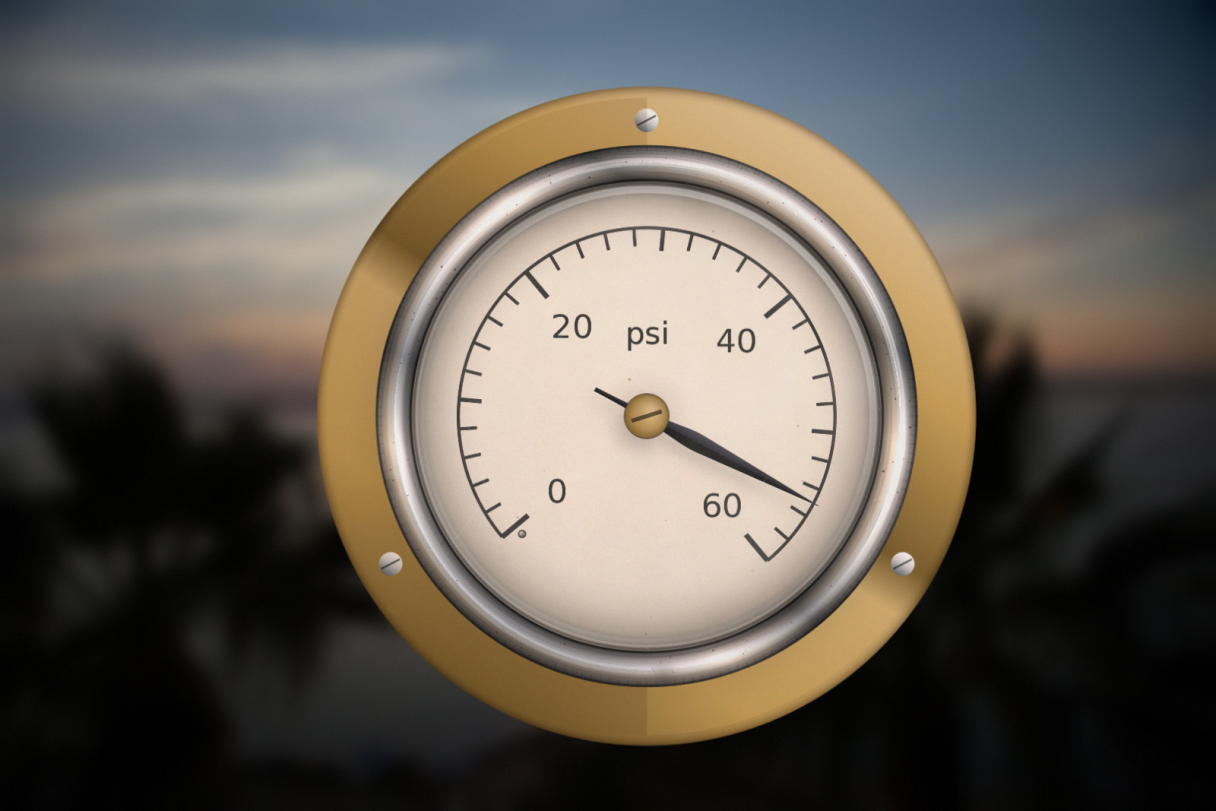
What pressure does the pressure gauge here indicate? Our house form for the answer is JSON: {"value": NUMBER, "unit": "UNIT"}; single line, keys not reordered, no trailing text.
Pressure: {"value": 55, "unit": "psi"}
